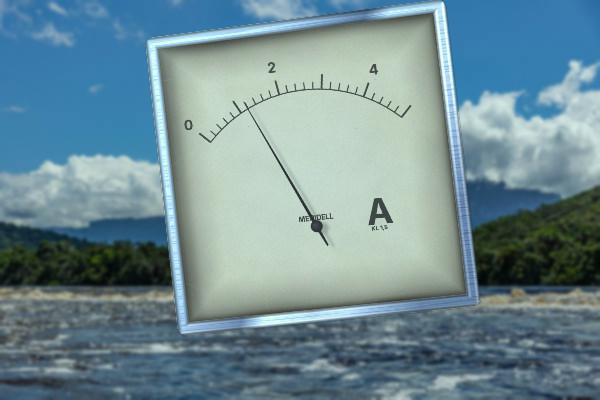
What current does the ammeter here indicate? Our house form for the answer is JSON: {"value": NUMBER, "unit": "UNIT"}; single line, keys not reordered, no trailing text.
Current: {"value": 1.2, "unit": "A"}
